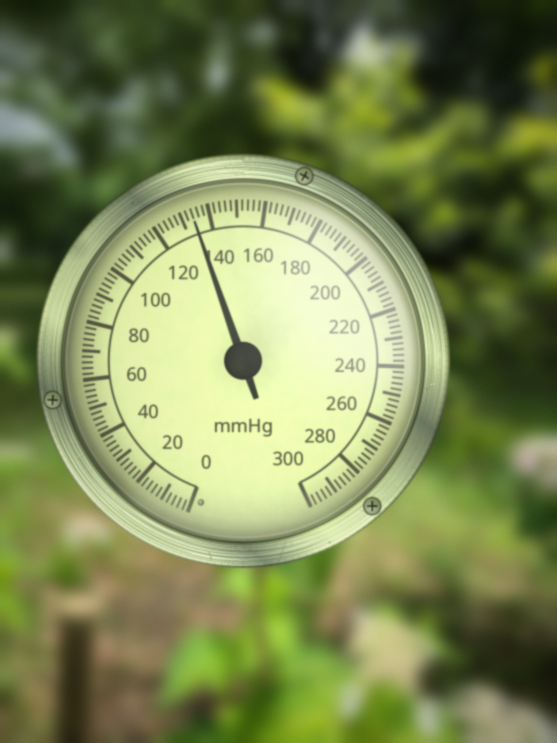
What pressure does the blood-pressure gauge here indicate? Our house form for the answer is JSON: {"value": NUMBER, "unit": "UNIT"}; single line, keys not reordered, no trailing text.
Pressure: {"value": 134, "unit": "mmHg"}
